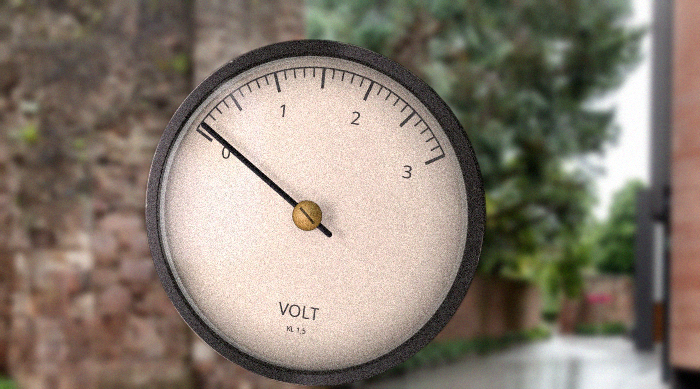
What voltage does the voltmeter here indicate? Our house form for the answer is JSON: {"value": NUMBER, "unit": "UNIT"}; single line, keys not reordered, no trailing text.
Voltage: {"value": 0.1, "unit": "V"}
